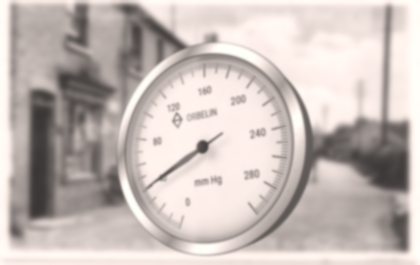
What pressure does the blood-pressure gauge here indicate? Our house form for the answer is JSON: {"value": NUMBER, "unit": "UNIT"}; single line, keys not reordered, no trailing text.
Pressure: {"value": 40, "unit": "mmHg"}
